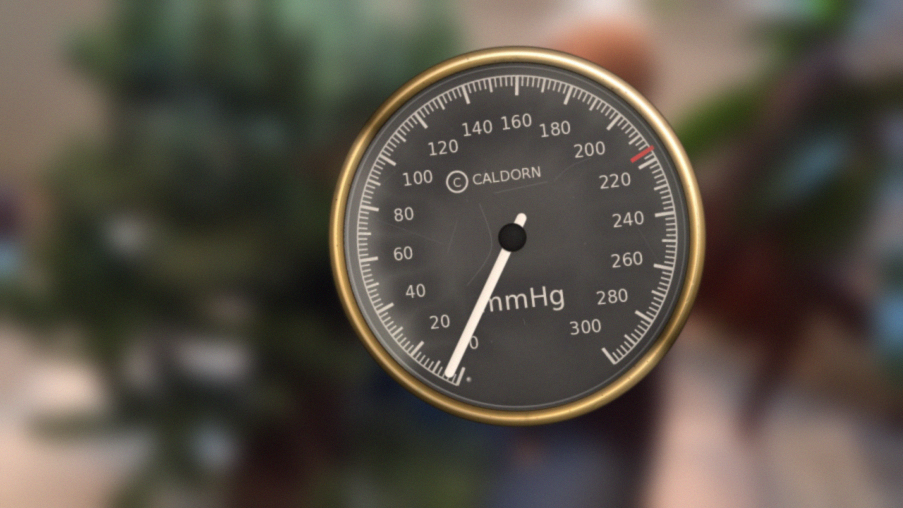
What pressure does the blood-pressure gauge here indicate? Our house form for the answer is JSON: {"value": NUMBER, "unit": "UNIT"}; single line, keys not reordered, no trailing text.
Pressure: {"value": 4, "unit": "mmHg"}
